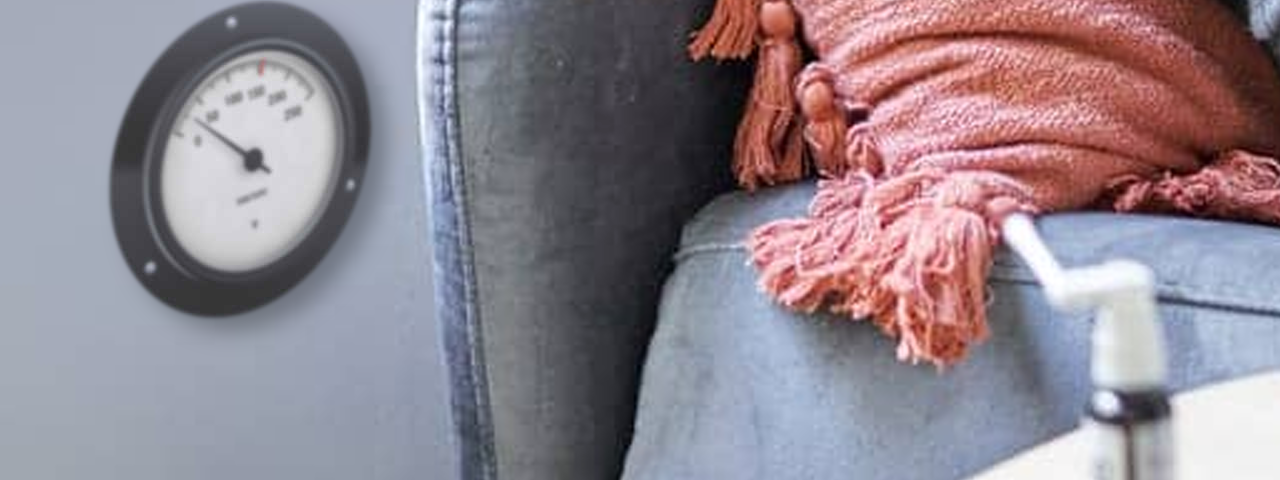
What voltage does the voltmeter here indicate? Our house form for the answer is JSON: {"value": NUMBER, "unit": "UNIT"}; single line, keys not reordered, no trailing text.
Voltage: {"value": 25, "unit": "V"}
